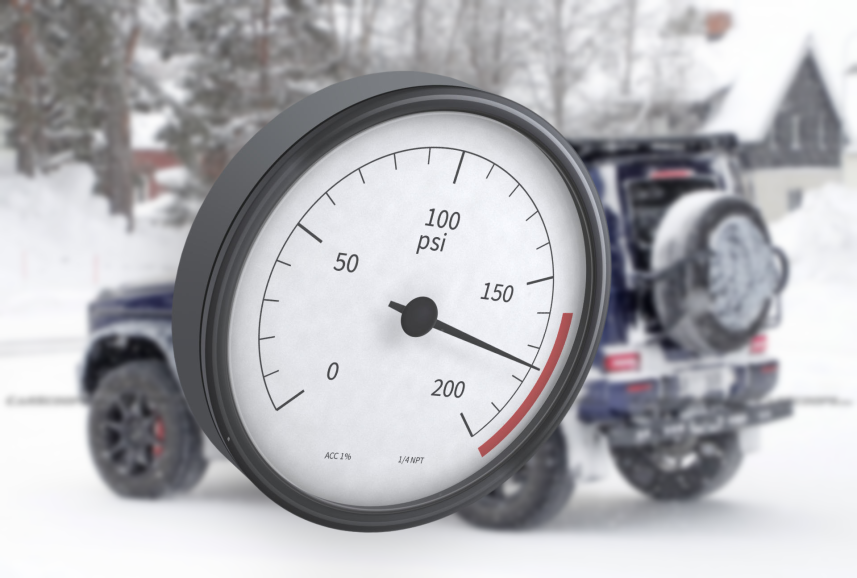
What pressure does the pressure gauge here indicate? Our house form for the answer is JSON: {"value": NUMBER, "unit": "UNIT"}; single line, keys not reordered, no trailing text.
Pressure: {"value": 175, "unit": "psi"}
